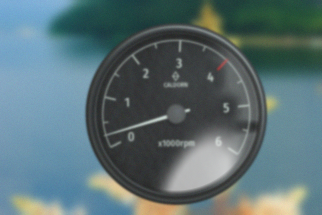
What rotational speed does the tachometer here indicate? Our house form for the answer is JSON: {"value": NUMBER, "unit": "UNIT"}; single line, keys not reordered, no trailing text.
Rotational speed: {"value": 250, "unit": "rpm"}
